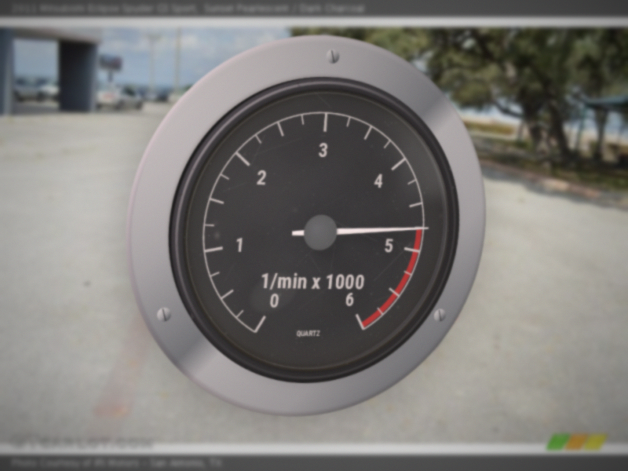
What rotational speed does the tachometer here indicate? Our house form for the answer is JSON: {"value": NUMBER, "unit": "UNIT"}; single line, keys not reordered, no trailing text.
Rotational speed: {"value": 4750, "unit": "rpm"}
